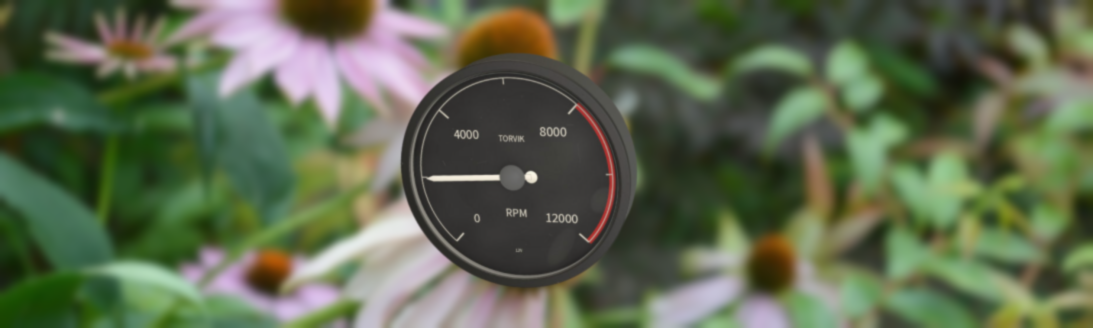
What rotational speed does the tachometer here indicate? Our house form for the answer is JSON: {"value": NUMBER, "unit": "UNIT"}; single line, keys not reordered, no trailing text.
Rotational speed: {"value": 2000, "unit": "rpm"}
